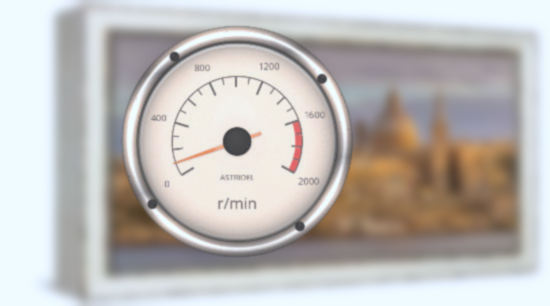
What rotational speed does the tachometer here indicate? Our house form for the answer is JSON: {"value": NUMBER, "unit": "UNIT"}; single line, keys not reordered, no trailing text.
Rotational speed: {"value": 100, "unit": "rpm"}
